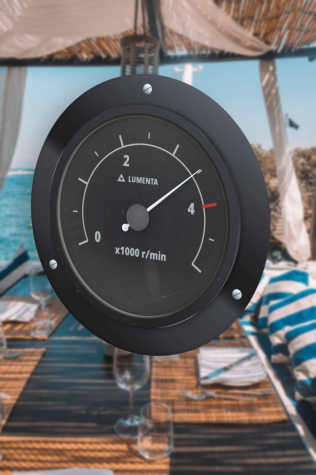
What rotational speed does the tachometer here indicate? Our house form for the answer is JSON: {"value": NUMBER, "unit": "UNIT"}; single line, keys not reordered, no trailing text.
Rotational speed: {"value": 3500, "unit": "rpm"}
